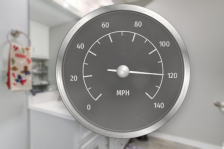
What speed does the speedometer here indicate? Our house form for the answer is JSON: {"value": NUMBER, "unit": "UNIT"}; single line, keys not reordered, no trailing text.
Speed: {"value": 120, "unit": "mph"}
